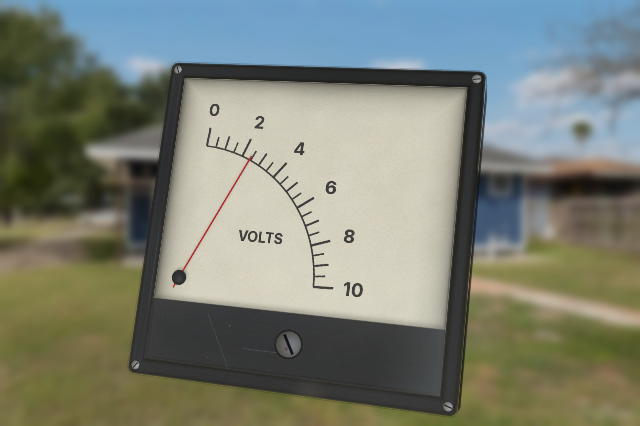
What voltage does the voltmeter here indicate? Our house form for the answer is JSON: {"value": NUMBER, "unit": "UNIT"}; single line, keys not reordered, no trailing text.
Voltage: {"value": 2.5, "unit": "V"}
